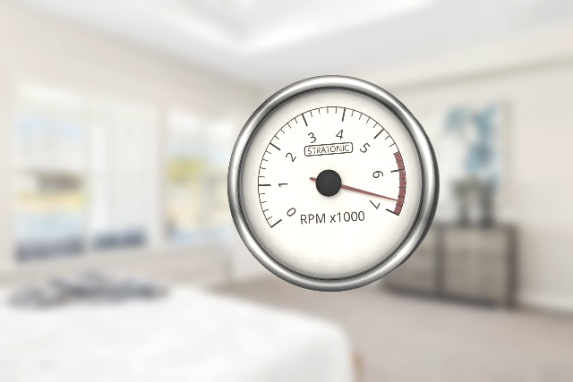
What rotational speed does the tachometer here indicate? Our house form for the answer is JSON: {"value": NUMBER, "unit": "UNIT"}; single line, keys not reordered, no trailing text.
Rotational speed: {"value": 6700, "unit": "rpm"}
